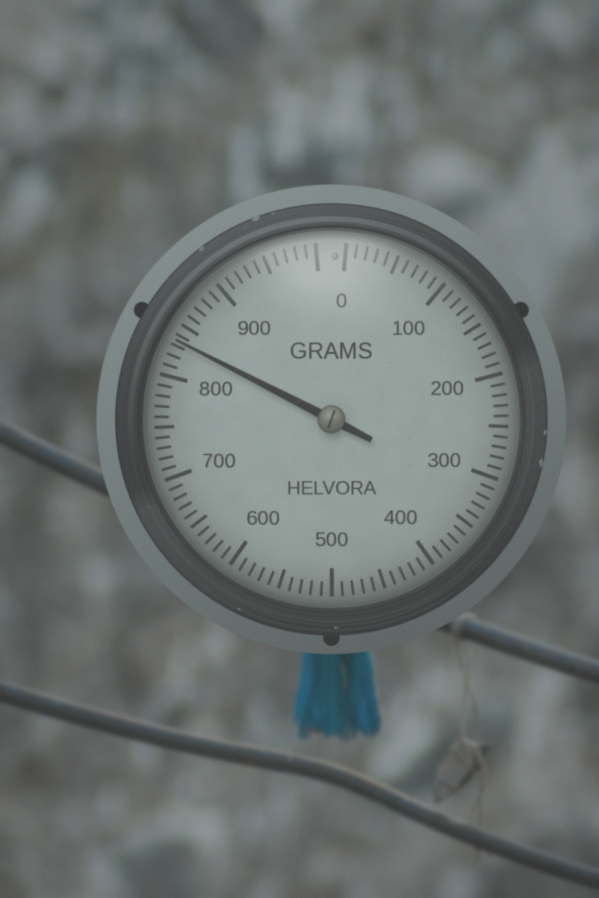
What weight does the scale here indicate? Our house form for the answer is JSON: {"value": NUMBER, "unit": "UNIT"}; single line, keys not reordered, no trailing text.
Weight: {"value": 835, "unit": "g"}
